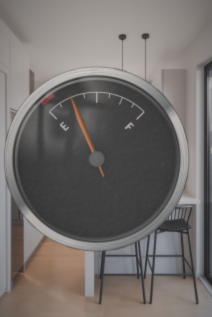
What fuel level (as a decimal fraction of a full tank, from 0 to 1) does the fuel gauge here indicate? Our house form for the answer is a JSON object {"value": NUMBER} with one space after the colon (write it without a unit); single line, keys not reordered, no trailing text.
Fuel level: {"value": 0.25}
